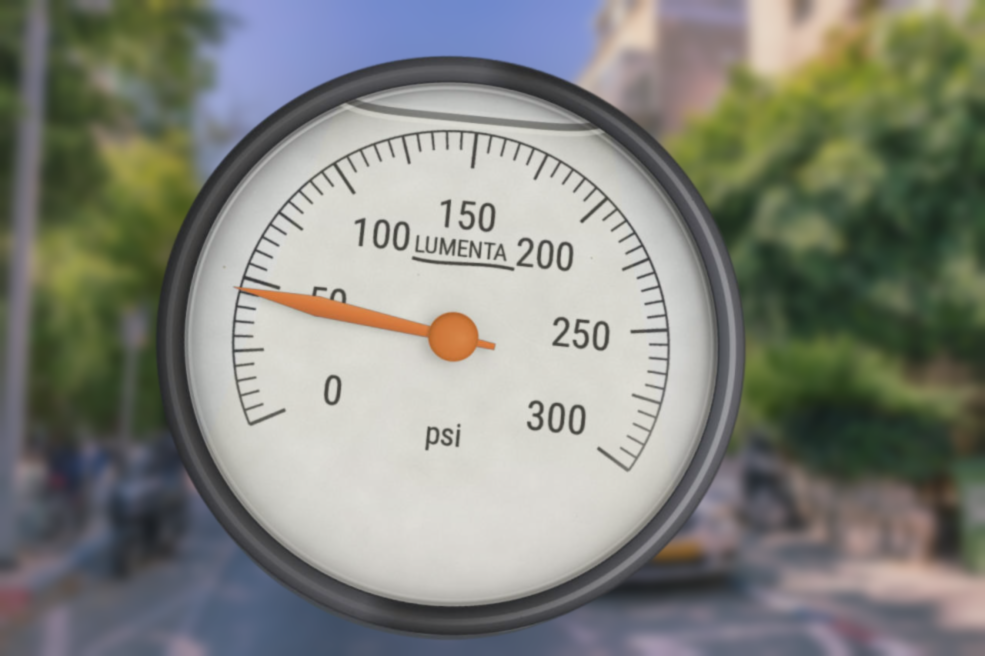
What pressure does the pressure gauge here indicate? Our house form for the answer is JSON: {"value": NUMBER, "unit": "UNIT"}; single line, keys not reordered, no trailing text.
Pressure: {"value": 45, "unit": "psi"}
